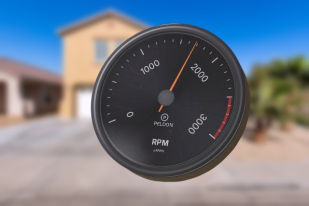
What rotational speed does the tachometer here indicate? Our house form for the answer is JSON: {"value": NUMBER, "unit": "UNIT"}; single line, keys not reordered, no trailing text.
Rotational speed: {"value": 1700, "unit": "rpm"}
